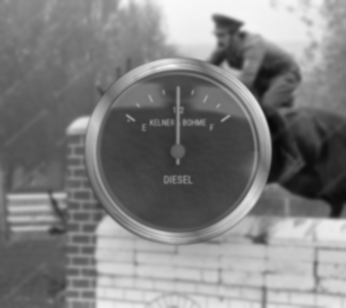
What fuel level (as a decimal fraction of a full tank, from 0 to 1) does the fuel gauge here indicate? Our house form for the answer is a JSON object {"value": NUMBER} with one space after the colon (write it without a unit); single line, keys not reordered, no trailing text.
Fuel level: {"value": 0.5}
